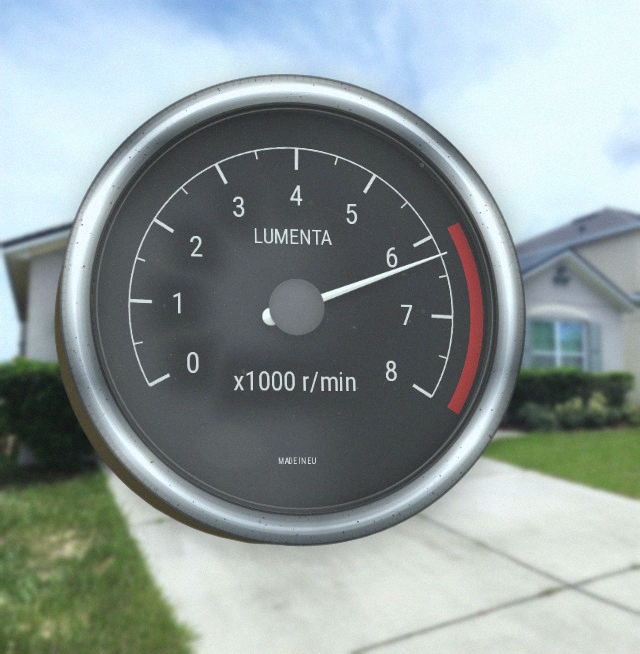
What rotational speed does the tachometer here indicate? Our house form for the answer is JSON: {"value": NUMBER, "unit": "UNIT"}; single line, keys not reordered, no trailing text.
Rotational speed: {"value": 6250, "unit": "rpm"}
